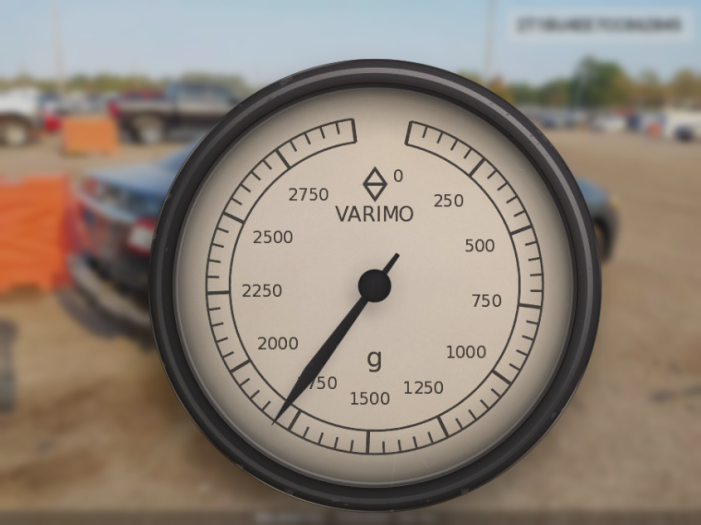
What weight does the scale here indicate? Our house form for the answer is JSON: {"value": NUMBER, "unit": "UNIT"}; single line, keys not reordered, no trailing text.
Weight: {"value": 1800, "unit": "g"}
